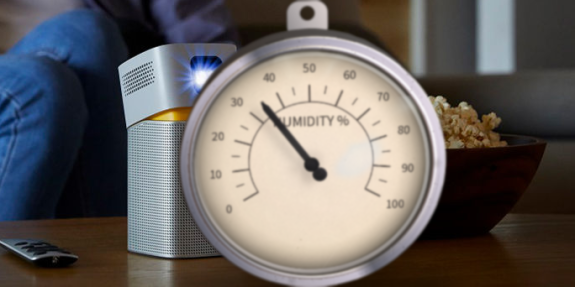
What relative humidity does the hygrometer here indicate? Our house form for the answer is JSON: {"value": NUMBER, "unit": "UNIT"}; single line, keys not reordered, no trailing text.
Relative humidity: {"value": 35, "unit": "%"}
